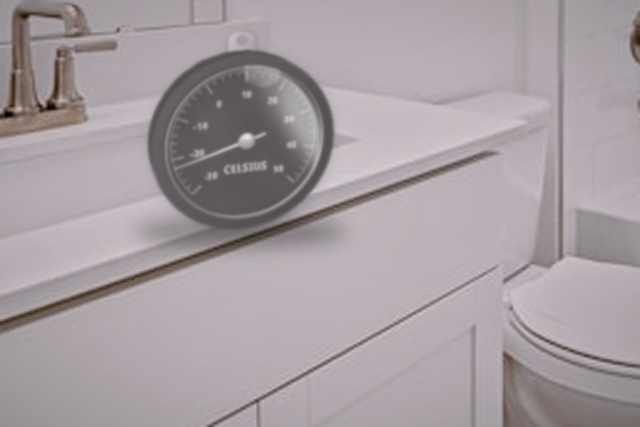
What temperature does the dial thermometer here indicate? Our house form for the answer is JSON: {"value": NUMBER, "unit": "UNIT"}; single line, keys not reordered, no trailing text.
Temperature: {"value": -22, "unit": "°C"}
